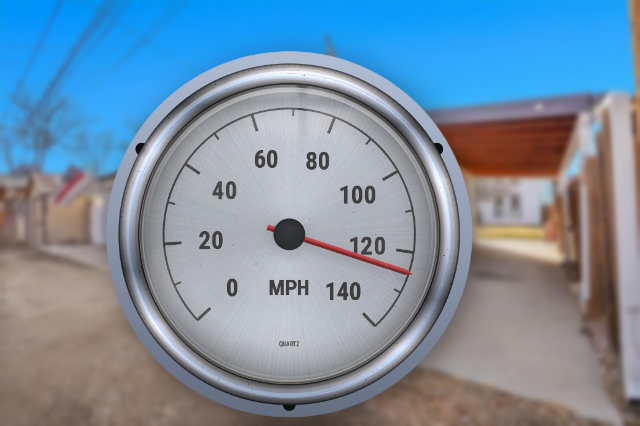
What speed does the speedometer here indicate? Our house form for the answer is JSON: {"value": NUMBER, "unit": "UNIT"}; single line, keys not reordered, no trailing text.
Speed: {"value": 125, "unit": "mph"}
